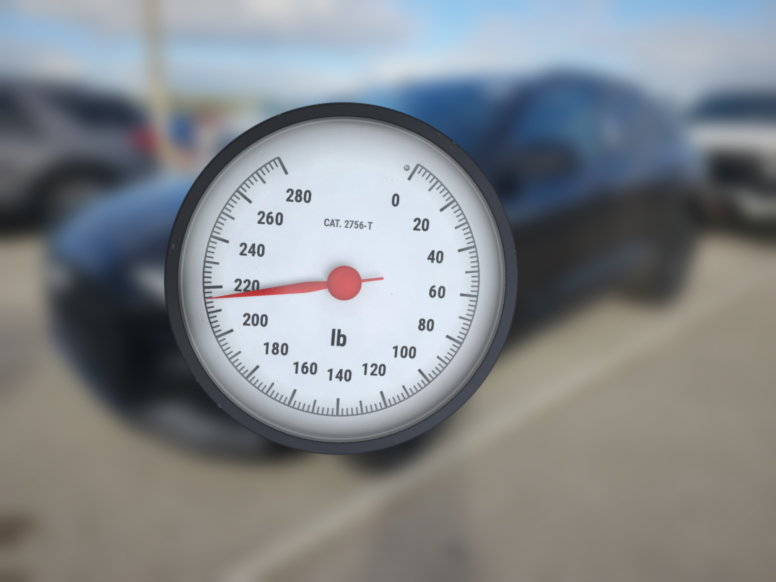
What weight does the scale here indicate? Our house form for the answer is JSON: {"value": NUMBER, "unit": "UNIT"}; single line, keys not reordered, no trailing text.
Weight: {"value": 216, "unit": "lb"}
